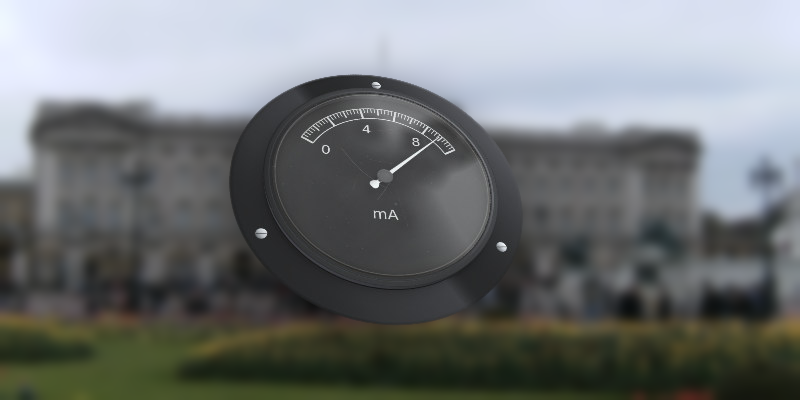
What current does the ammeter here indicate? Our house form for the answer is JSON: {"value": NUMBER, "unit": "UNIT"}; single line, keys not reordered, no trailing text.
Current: {"value": 9, "unit": "mA"}
